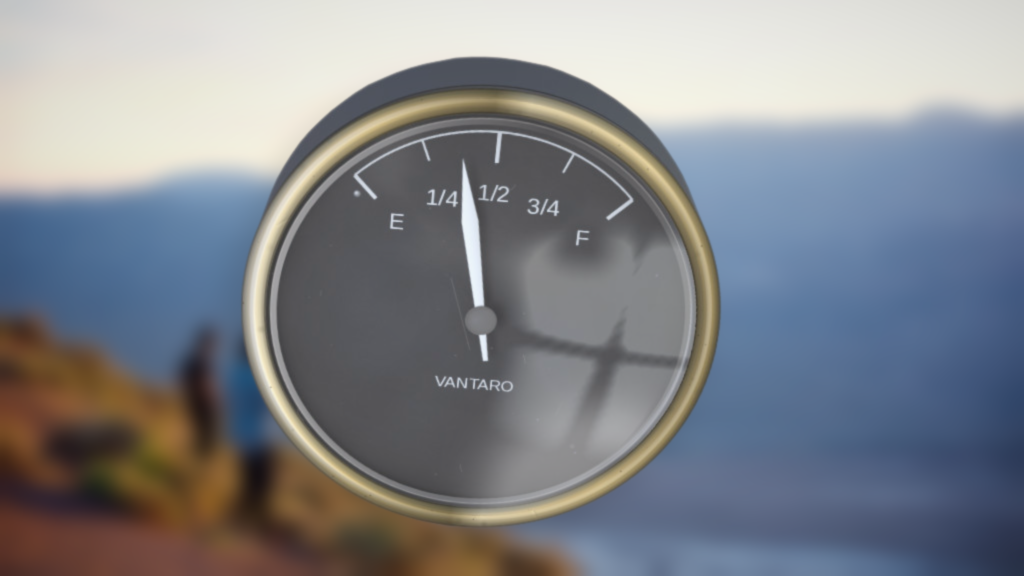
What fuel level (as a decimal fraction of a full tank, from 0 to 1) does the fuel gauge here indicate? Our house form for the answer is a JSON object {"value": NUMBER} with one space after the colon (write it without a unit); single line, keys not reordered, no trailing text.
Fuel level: {"value": 0.375}
